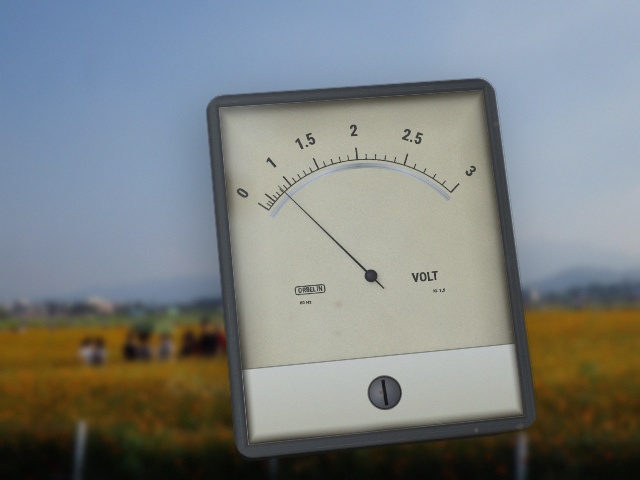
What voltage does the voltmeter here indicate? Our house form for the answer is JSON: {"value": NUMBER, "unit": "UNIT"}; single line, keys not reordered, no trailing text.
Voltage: {"value": 0.8, "unit": "V"}
